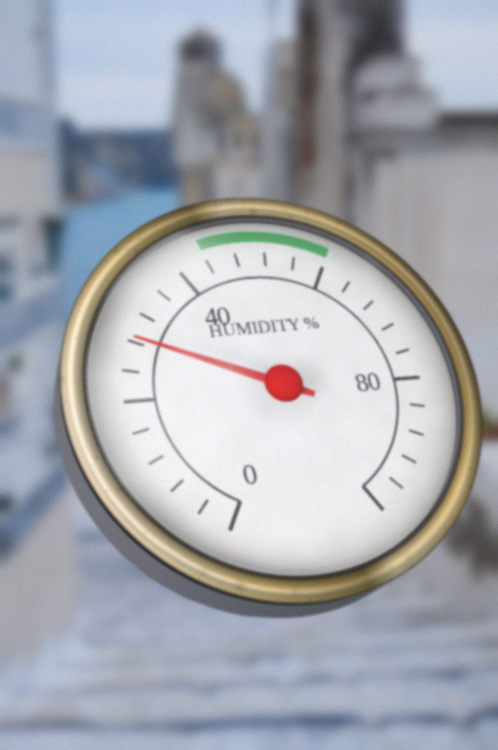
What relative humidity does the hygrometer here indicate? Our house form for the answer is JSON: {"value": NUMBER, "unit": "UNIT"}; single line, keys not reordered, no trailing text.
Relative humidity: {"value": 28, "unit": "%"}
